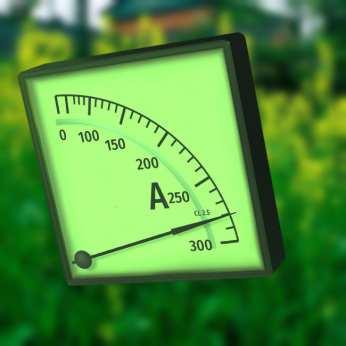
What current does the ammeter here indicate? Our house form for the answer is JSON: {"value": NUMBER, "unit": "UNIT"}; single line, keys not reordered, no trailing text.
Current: {"value": 280, "unit": "A"}
